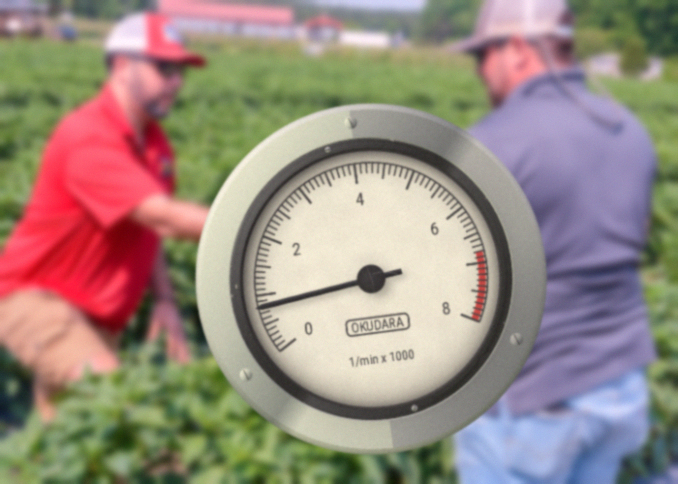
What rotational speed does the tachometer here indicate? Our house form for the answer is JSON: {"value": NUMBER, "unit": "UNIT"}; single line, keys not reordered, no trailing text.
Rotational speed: {"value": 800, "unit": "rpm"}
